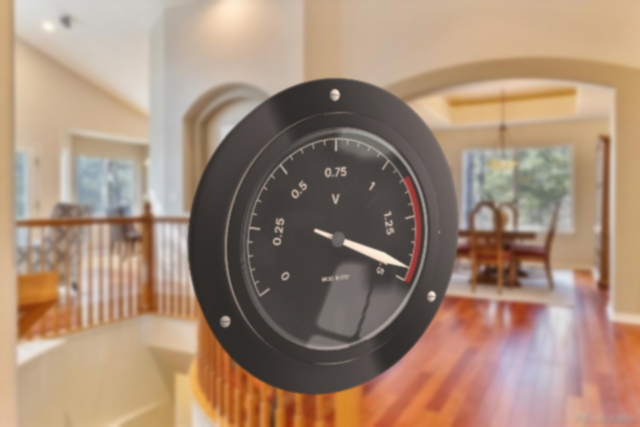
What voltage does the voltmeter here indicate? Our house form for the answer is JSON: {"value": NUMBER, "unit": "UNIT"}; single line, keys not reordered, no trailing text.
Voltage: {"value": 1.45, "unit": "V"}
